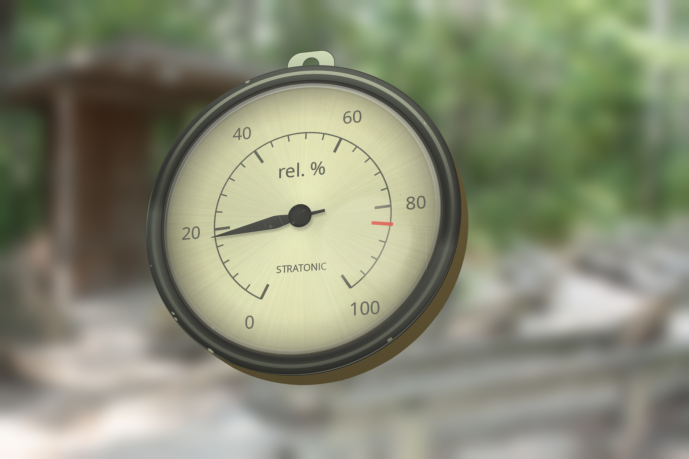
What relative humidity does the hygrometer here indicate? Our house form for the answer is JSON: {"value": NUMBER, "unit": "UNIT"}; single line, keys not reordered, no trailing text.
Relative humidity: {"value": 18, "unit": "%"}
